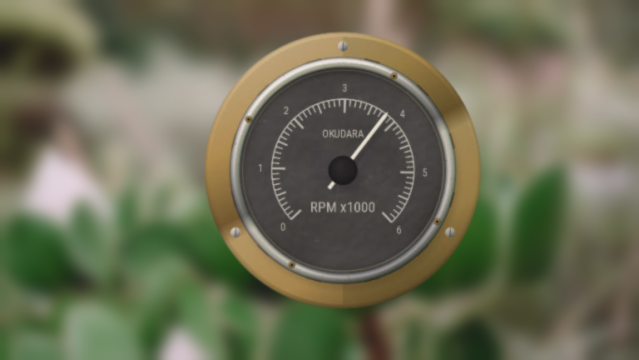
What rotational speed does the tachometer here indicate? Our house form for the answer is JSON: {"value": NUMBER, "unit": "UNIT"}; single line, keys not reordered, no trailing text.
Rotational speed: {"value": 3800, "unit": "rpm"}
